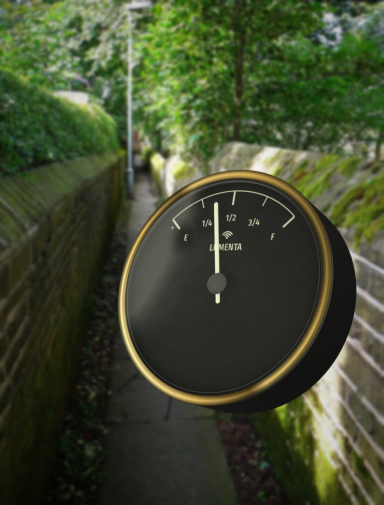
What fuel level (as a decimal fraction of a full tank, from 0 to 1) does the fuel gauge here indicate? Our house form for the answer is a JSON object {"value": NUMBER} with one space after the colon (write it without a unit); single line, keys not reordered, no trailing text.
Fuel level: {"value": 0.375}
